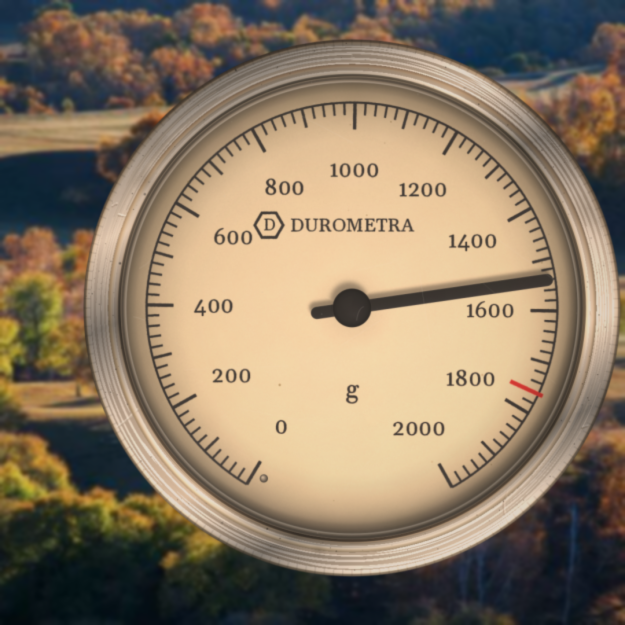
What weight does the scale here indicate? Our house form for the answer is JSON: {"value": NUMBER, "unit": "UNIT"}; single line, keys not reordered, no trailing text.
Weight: {"value": 1540, "unit": "g"}
